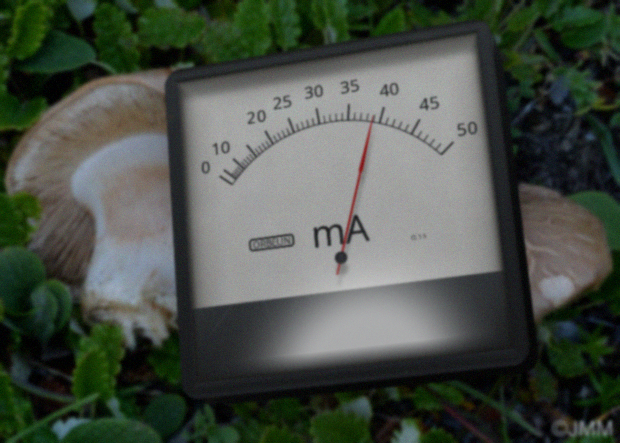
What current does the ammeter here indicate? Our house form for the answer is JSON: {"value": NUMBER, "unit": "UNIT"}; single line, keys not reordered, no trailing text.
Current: {"value": 39, "unit": "mA"}
